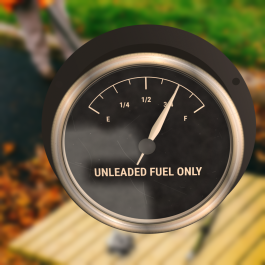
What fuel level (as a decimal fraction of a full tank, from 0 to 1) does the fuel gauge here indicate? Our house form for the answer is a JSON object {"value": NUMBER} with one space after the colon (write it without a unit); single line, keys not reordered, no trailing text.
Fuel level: {"value": 0.75}
